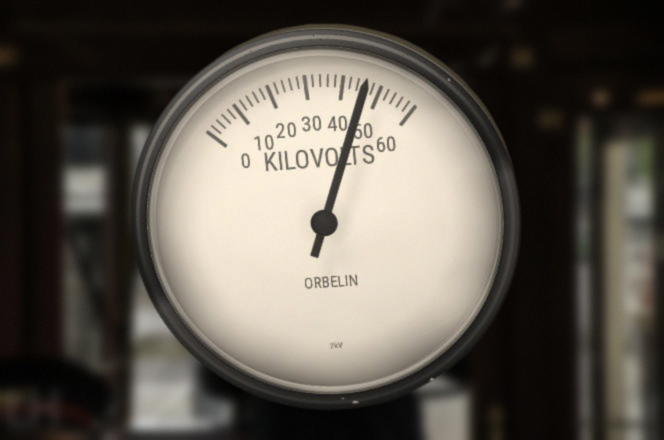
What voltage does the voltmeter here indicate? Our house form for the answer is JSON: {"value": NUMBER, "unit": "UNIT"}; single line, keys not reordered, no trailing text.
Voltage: {"value": 46, "unit": "kV"}
